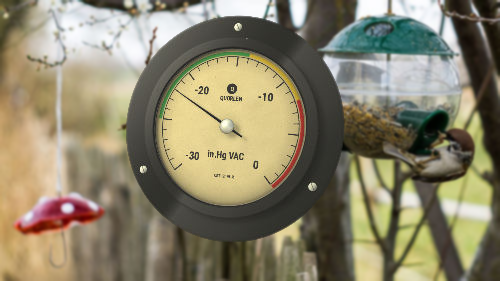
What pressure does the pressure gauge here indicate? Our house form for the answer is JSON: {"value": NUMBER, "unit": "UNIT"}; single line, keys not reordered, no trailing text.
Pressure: {"value": -22, "unit": "inHg"}
